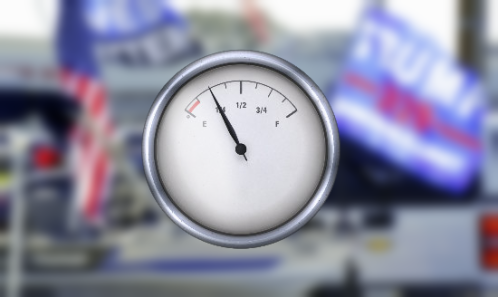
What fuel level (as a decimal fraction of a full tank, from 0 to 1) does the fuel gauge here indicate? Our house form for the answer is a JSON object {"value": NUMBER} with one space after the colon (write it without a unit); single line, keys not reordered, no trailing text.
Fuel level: {"value": 0.25}
